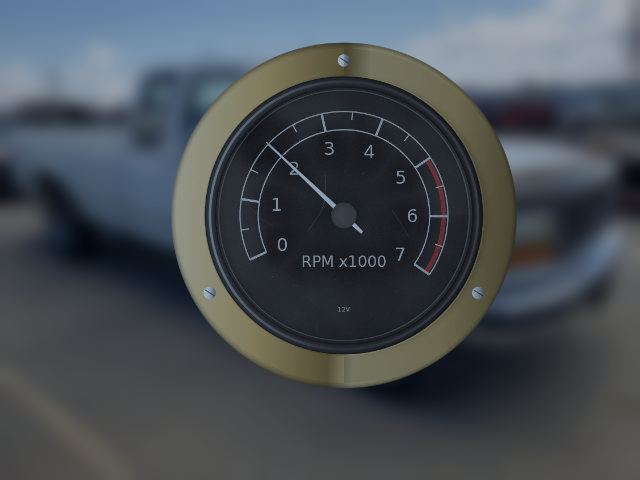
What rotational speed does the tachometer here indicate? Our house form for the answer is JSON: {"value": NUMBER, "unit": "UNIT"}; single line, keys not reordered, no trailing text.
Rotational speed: {"value": 2000, "unit": "rpm"}
